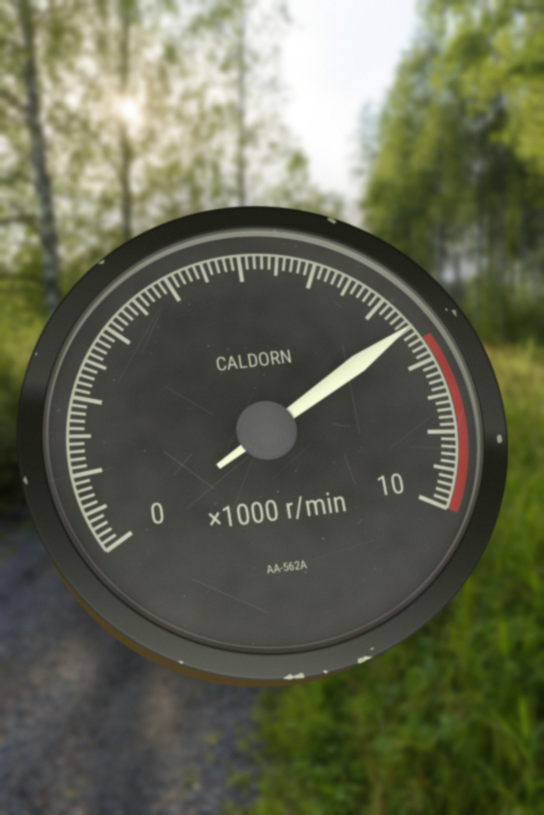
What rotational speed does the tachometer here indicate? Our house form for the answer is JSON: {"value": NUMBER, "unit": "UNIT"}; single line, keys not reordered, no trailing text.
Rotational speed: {"value": 7500, "unit": "rpm"}
